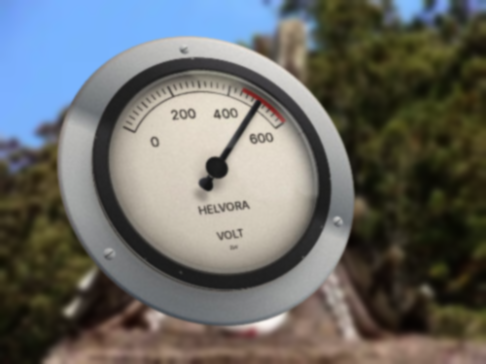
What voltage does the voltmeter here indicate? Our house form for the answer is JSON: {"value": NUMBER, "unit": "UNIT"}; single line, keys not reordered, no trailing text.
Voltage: {"value": 500, "unit": "V"}
